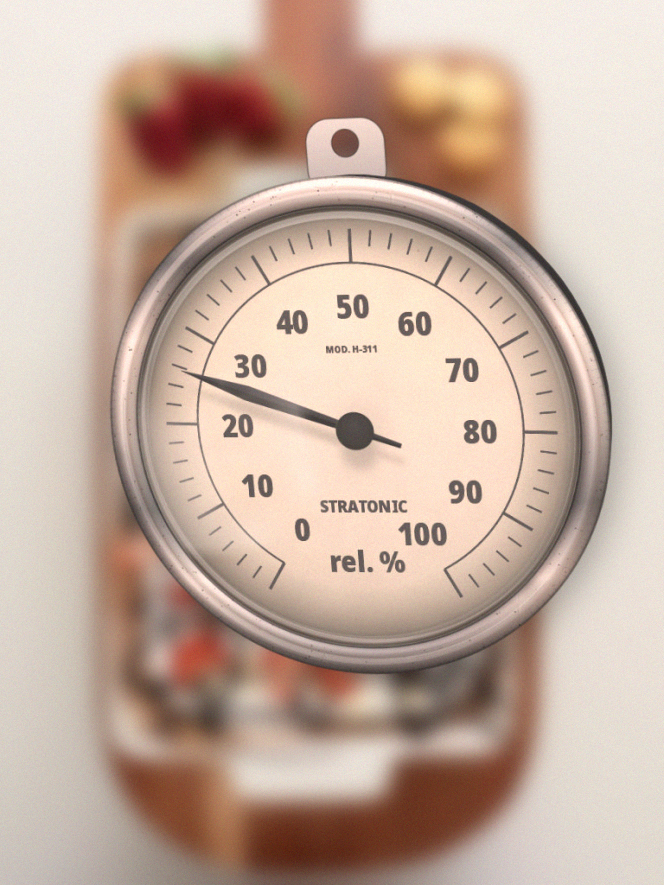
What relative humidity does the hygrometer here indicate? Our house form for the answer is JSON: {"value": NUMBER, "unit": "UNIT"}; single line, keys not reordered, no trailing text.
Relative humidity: {"value": 26, "unit": "%"}
